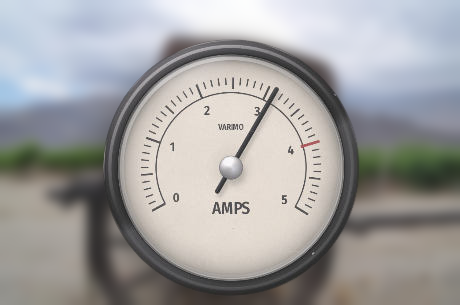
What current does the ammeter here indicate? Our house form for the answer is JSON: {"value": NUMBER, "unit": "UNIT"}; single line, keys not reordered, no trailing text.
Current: {"value": 3.1, "unit": "A"}
